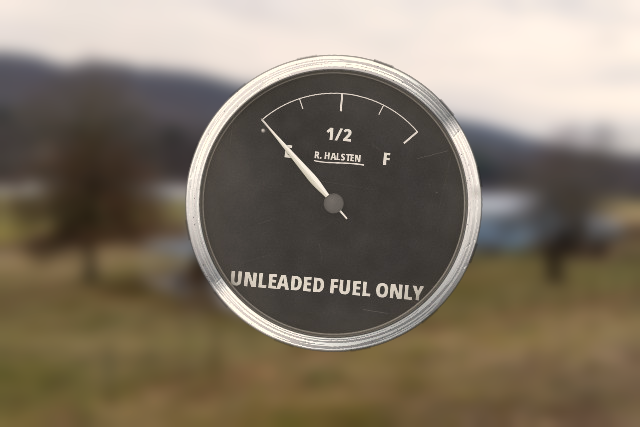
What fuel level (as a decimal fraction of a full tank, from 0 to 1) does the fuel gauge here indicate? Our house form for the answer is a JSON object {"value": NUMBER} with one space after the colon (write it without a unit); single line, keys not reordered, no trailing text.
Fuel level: {"value": 0}
